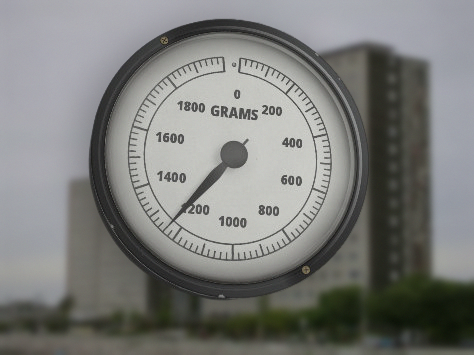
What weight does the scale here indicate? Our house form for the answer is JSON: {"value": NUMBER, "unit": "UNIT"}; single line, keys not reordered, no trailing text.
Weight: {"value": 1240, "unit": "g"}
